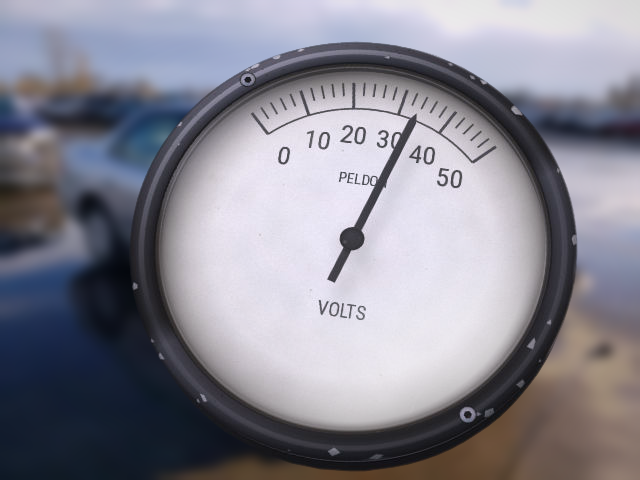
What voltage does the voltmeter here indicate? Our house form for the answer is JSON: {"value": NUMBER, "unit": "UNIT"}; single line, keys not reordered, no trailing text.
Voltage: {"value": 34, "unit": "V"}
